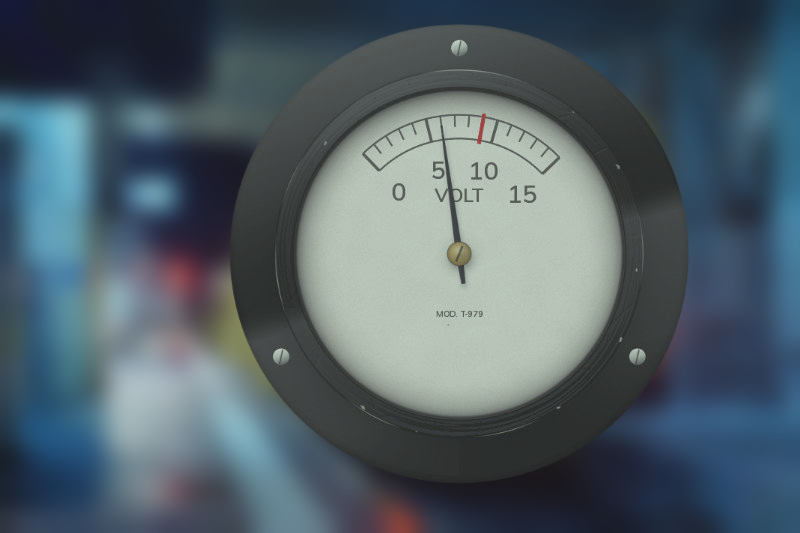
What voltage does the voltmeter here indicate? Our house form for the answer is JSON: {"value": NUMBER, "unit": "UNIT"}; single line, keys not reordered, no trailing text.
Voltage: {"value": 6, "unit": "V"}
